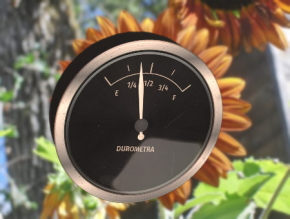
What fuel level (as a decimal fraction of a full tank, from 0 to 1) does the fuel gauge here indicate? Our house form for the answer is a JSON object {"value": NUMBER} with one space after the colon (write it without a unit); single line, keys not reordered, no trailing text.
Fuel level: {"value": 0.375}
